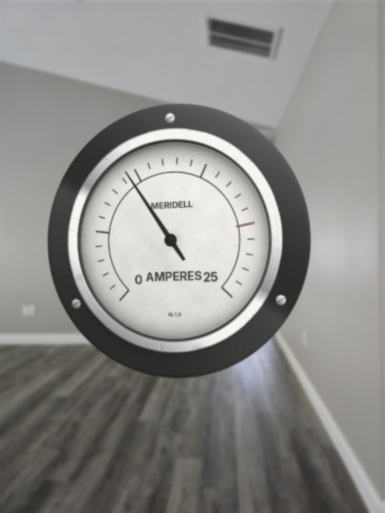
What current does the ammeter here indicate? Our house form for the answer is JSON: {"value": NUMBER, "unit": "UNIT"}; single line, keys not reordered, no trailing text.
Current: {"value": 9.5, "unit": "A"}
